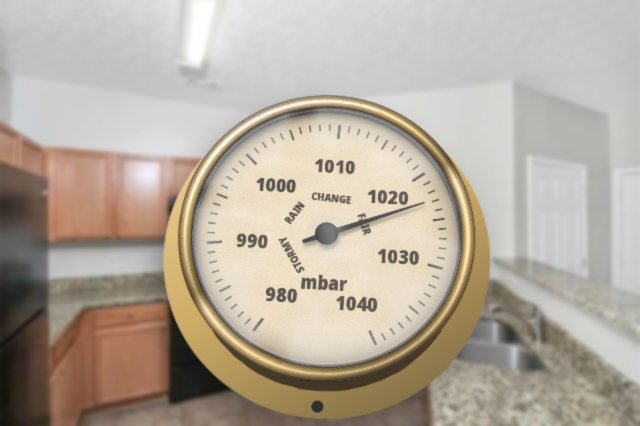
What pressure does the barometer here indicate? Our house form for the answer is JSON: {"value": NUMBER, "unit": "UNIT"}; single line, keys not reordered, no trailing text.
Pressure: {"value": 1023, "unit": "mbar"}
